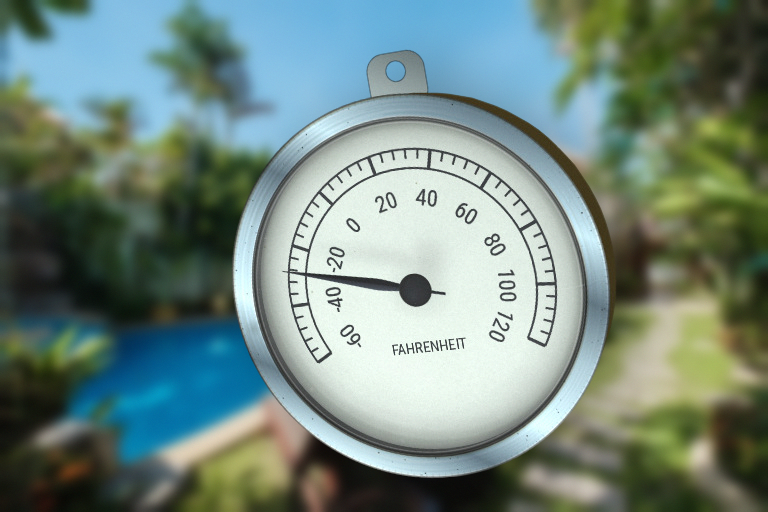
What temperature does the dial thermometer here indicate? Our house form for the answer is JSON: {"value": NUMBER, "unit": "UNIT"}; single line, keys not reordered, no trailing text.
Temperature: {"value": -28, "unit": "°F"}
